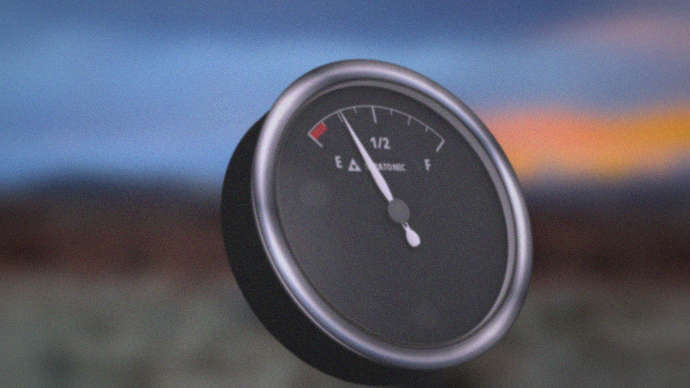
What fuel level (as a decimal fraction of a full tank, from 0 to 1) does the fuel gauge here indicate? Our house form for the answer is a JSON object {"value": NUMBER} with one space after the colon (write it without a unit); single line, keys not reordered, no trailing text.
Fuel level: {"value": 0.25}
